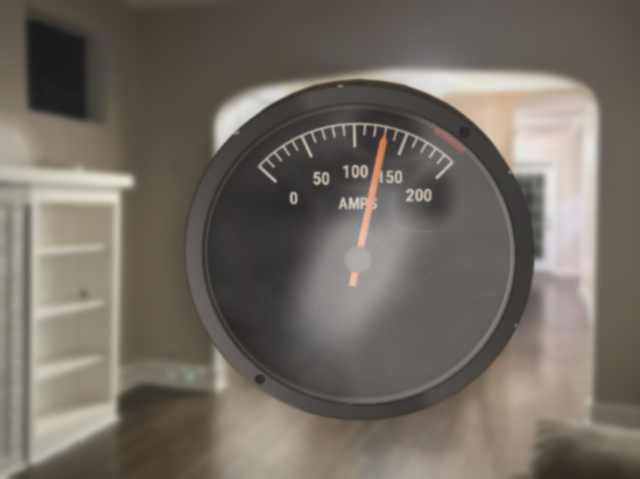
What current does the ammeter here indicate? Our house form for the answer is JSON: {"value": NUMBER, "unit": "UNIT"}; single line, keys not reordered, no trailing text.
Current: {"value": 130, "unit": "A"}
